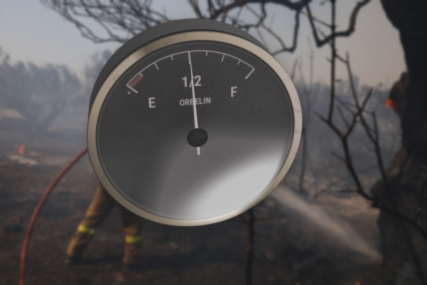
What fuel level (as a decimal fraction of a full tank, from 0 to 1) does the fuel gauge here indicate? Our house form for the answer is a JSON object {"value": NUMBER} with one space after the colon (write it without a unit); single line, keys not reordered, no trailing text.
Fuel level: {"value": 0.5}
